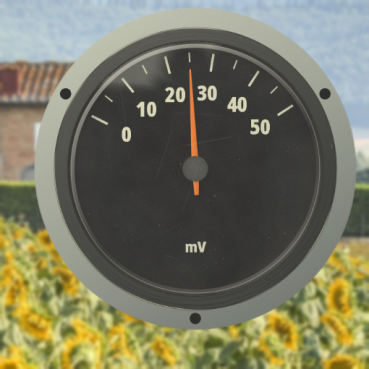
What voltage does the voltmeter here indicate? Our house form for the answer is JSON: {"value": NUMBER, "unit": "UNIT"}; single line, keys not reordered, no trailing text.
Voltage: {"value": 25, "unit": "mV"}
